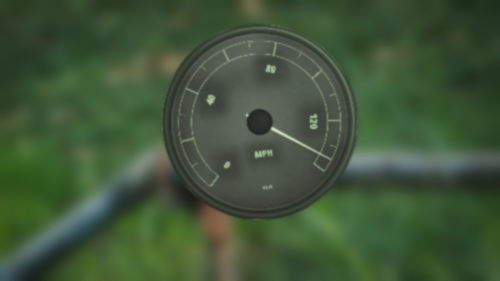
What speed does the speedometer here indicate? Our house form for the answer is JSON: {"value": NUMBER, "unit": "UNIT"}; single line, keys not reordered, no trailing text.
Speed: {"value": 135, "unit": "mph"}
